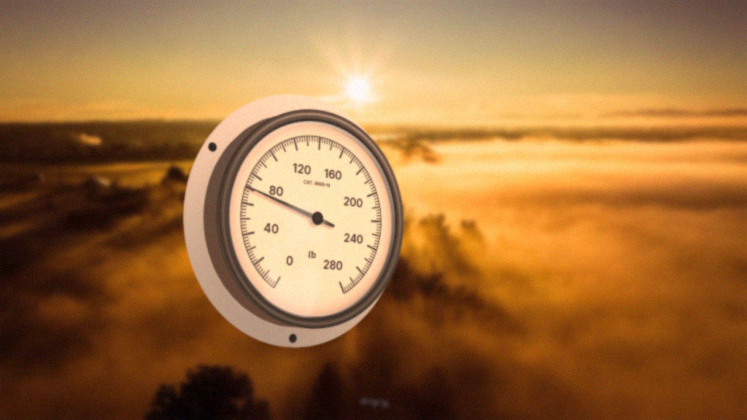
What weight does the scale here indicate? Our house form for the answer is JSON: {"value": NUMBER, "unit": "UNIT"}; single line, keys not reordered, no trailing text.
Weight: {"value": 70, "unit": "lb"}
